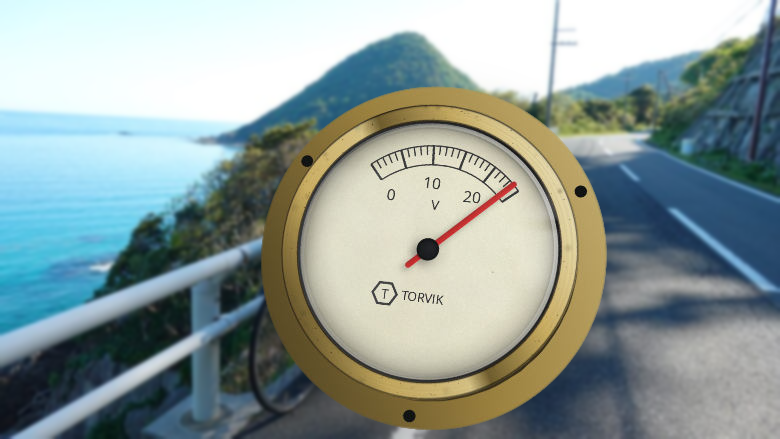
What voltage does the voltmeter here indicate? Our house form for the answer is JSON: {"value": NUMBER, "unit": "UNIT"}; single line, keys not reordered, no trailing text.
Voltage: {"value": 24, "unit": "V"}
